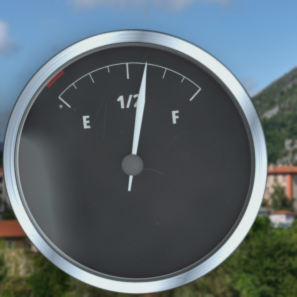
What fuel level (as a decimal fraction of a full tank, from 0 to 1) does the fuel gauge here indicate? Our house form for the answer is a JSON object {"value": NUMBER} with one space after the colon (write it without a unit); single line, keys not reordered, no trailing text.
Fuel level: {"value": 0.625}
